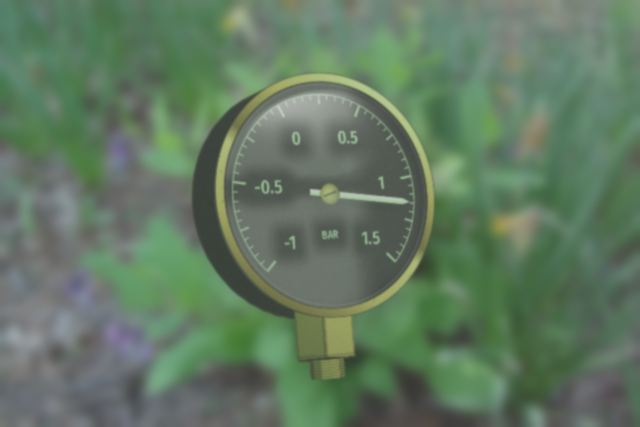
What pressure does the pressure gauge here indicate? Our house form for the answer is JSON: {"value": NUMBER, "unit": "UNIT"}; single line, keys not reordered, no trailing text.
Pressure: {"value": 1.15, "unit": "bar"}
